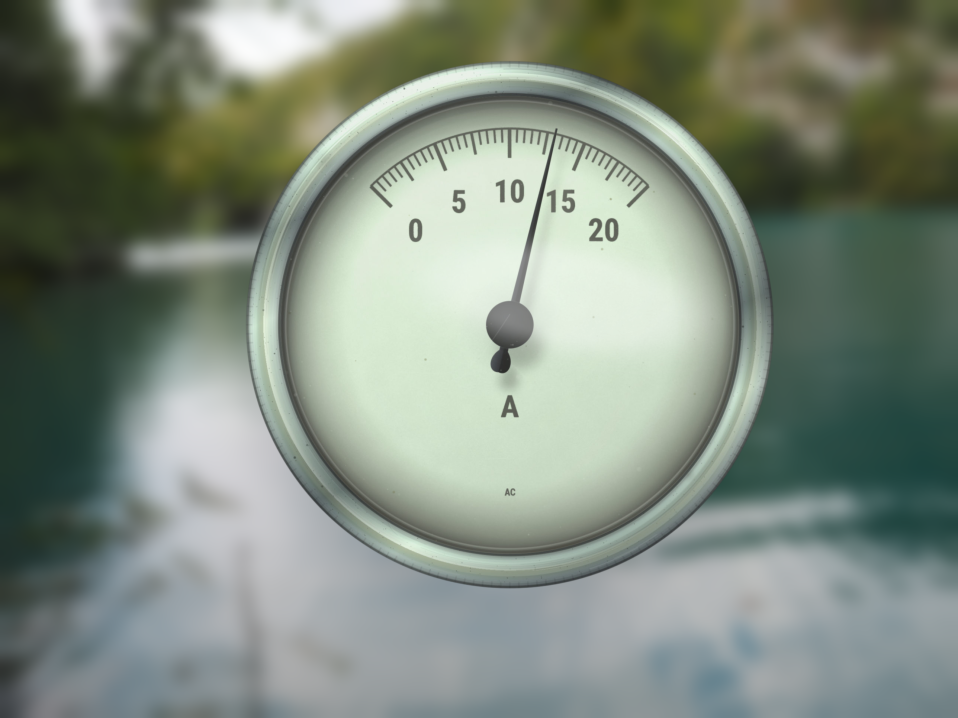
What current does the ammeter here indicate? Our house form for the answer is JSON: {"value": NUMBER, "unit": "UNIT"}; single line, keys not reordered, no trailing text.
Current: {"value": 13, "unit": "A"}
